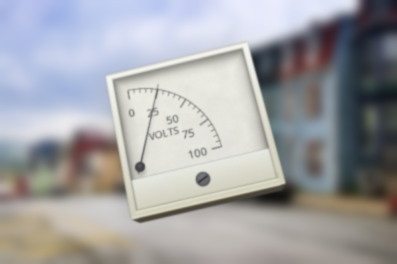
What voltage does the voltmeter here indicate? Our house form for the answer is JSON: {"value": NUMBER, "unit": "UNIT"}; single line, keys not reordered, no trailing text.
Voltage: {"value": 25, "unit": "V"}
